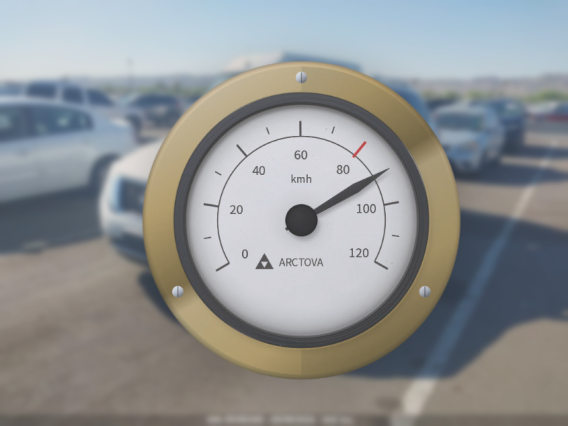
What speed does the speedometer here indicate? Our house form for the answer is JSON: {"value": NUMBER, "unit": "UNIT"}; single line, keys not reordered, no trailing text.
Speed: {"value": 90, "unit": "km/h"}
